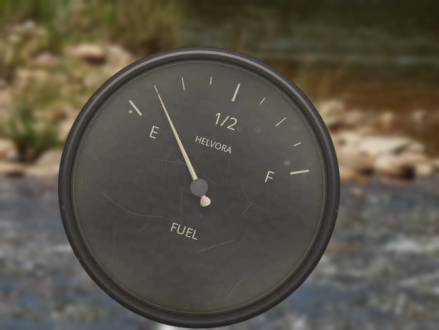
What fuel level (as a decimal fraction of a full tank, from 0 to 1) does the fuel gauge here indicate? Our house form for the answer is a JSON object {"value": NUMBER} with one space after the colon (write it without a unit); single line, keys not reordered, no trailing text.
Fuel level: {"value": 0.125}
